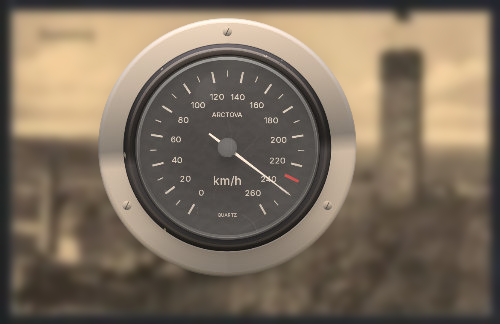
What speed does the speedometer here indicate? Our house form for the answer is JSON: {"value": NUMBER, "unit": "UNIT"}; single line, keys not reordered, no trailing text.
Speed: {"value": 240, "unit": "km/h"}
